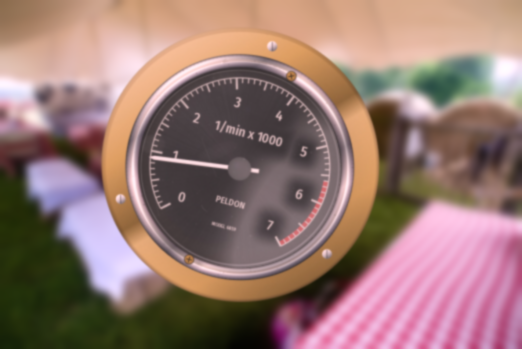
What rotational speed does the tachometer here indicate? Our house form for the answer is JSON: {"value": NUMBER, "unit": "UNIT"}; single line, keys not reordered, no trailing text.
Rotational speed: {"value": 900, "unit": "rpm"}
